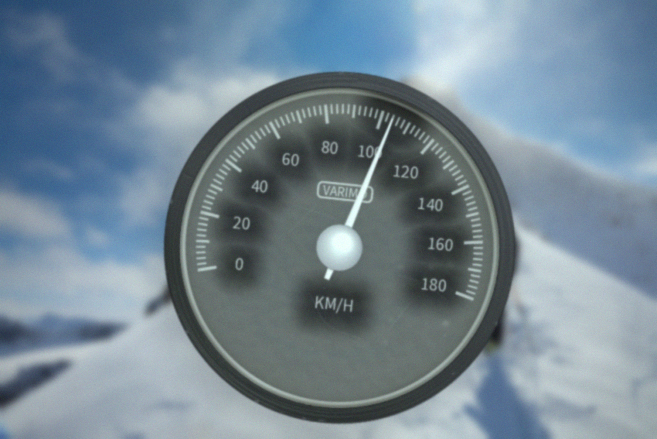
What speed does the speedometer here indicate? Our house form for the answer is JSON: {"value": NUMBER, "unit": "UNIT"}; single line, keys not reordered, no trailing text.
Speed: {"value": 104, "unit": "km/h"}
